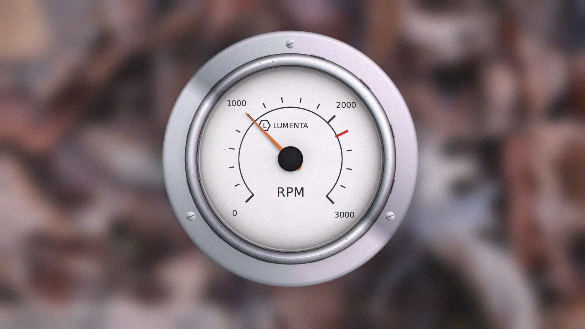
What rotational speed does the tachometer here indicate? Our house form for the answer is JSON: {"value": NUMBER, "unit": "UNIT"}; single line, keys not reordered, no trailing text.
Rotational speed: {"value": 1000, "unit": "rpm"}
